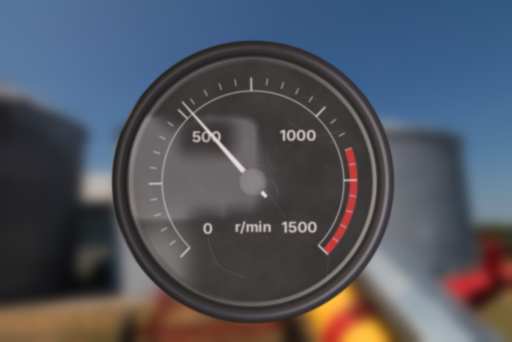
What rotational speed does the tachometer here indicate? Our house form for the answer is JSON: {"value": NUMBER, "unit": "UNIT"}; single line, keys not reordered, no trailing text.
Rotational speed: {"value": 525, "unit": "rpm"}
